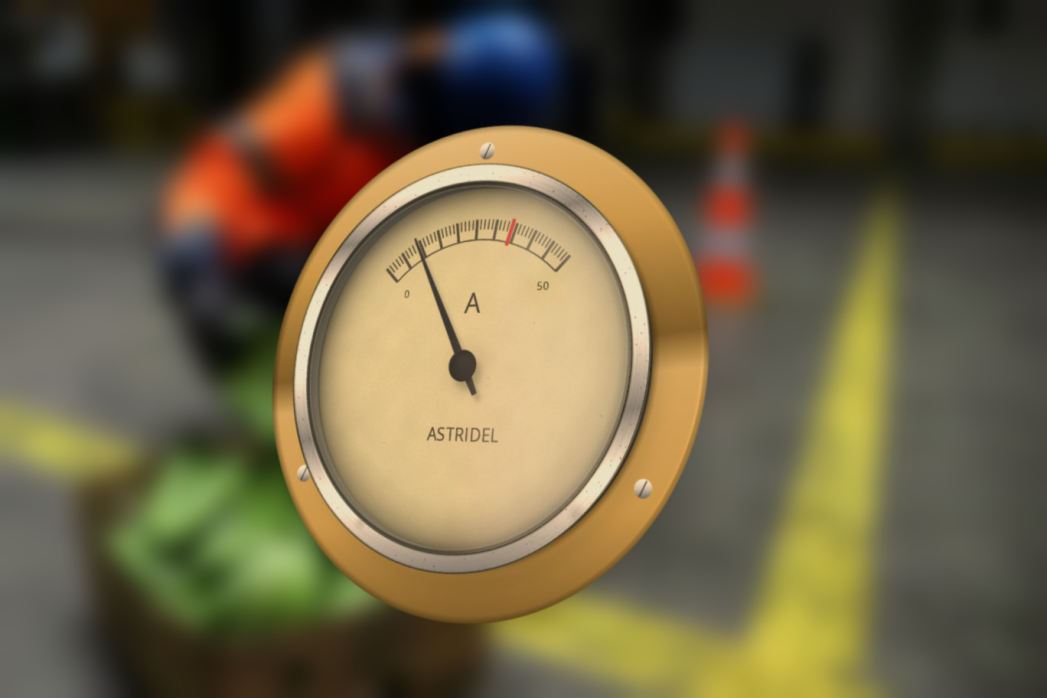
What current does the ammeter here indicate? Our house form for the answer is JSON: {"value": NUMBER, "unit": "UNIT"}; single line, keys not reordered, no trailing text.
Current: {"value": 10, "unit": "A"}
